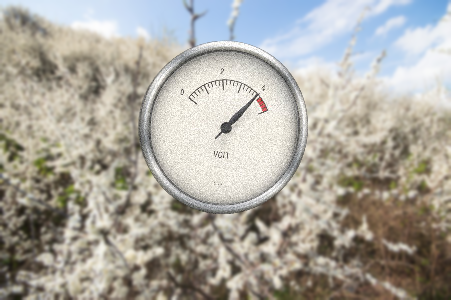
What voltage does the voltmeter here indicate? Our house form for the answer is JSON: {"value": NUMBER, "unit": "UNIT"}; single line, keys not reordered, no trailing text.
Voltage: {"value": 4, "unit": "V"}
